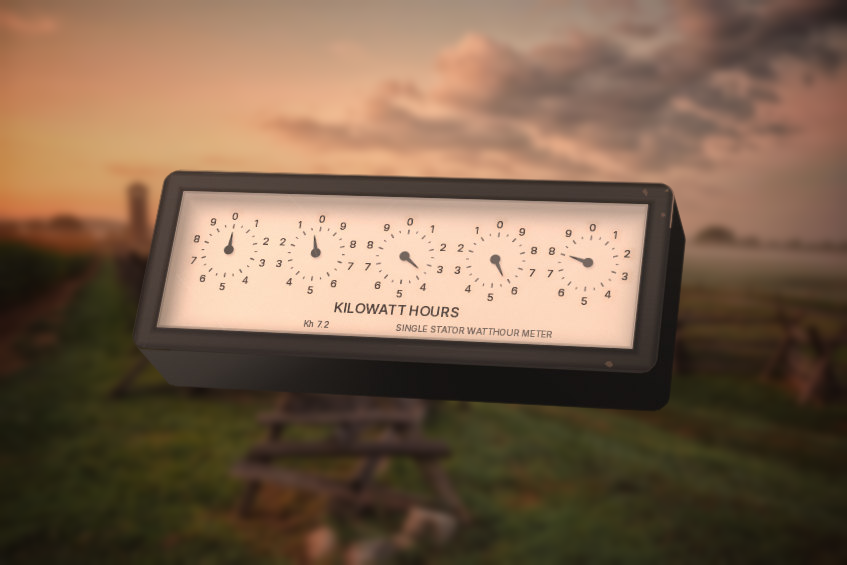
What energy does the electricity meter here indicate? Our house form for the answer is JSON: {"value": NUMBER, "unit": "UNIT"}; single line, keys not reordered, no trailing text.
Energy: {"value": 358, "unit": "kWh"}
